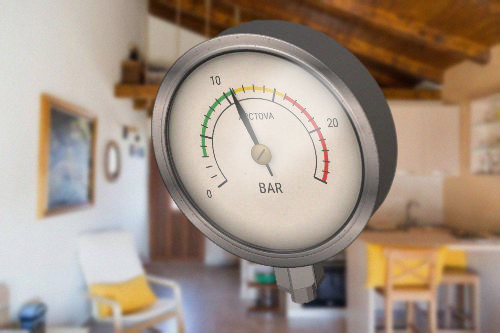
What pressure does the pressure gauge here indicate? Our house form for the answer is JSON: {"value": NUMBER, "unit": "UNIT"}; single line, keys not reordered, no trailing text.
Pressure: {"value": 11, "unit": "bar"}
